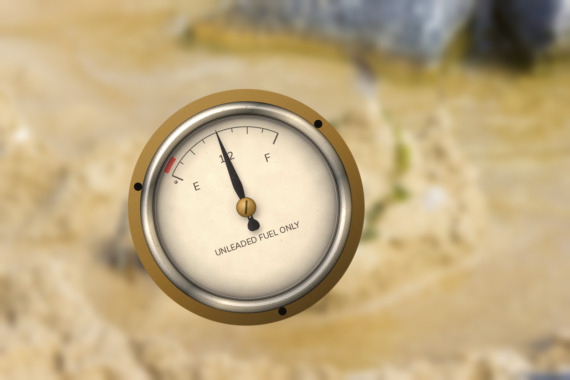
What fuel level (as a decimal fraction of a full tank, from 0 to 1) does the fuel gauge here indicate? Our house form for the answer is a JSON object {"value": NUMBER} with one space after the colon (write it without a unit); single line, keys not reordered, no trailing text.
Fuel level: {"value": 0.5}
